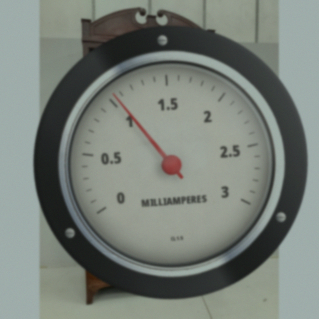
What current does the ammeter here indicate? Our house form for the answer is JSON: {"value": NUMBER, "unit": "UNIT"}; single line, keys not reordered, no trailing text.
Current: {"value": 1.05, "unit": "mA"}
